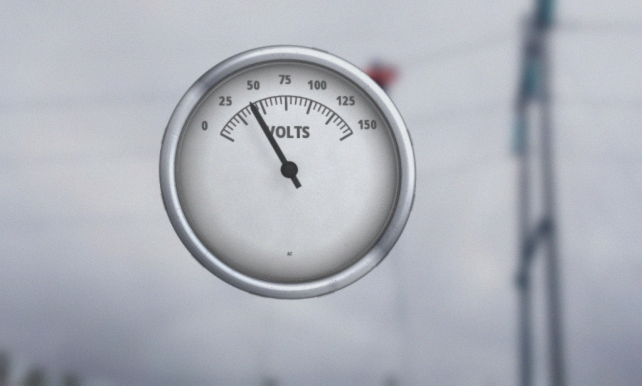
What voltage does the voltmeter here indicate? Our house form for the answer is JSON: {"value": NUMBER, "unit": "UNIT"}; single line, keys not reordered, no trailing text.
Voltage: {"value": 40, "unit": "V"}
